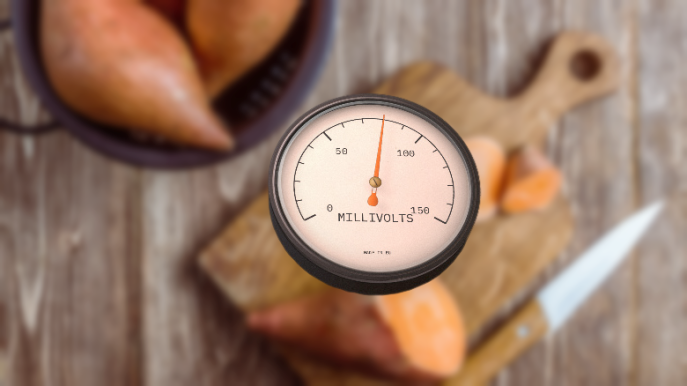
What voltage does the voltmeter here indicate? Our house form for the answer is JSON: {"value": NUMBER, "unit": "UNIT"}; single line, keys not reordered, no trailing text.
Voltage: {"value": 80, "unit": "mV"}
